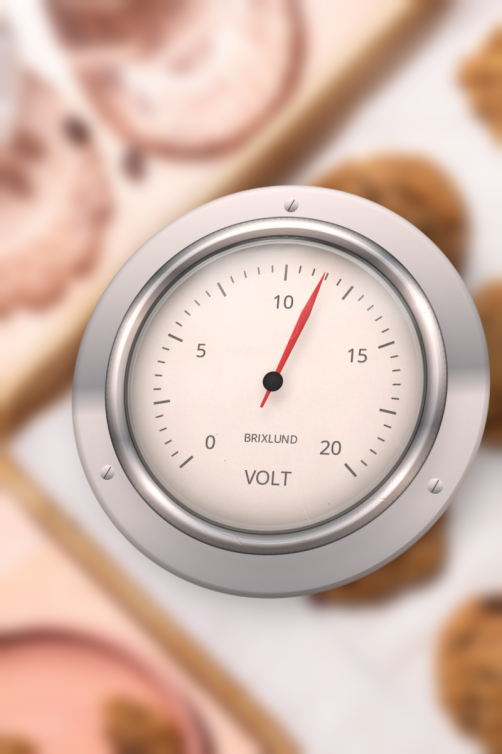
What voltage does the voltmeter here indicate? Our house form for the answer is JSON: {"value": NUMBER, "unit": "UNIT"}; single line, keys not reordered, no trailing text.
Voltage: {"value": 11.5, "unit": "V"}
